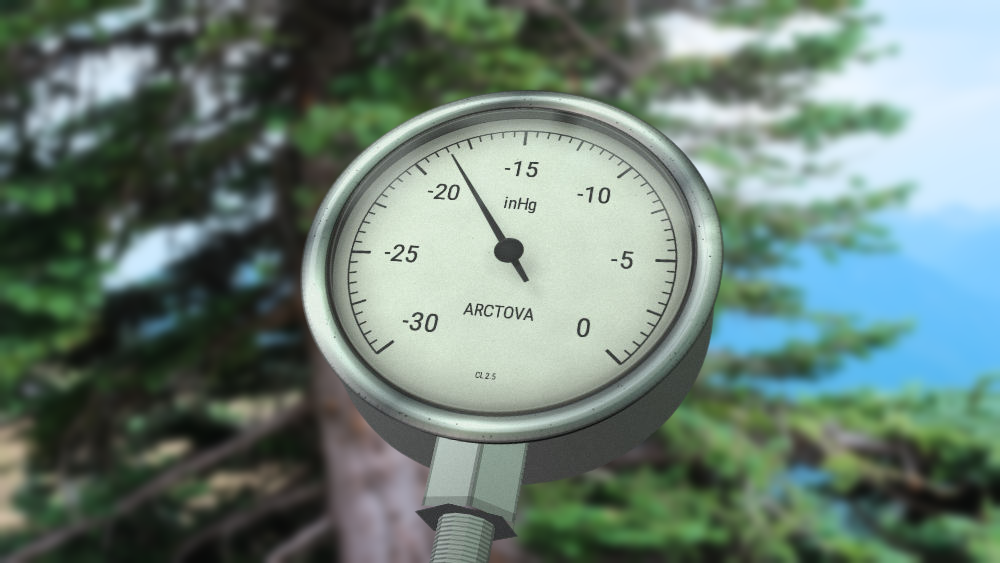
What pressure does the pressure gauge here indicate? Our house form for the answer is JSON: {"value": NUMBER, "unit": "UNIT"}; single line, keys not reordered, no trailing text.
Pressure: {"value": -18.5, "unit": "inHg"}
